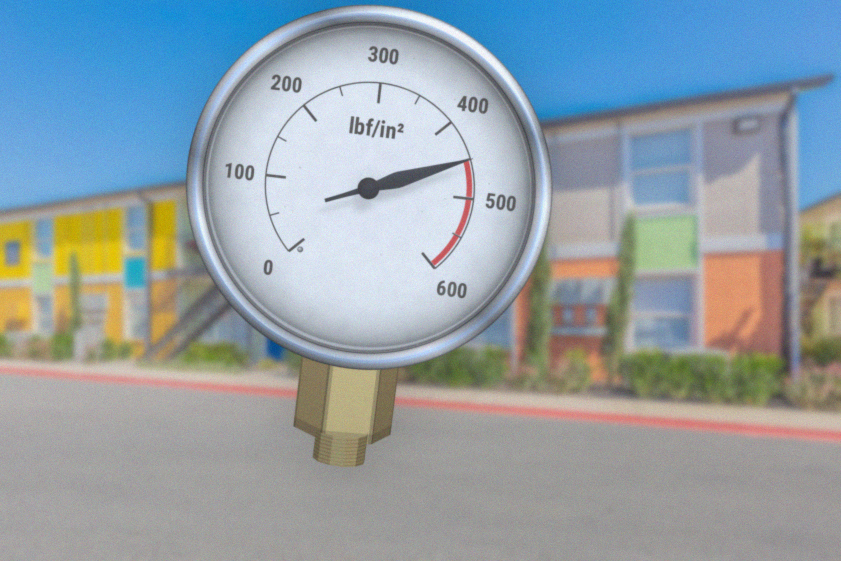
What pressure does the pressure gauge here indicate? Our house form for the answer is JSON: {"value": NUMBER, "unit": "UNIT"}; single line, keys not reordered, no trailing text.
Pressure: {"value": 450, "unit": "psi"}
